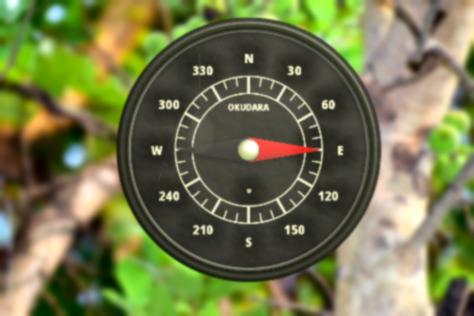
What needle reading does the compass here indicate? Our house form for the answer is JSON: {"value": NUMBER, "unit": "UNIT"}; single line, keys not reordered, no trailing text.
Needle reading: {"value": 90, "unit": "°"}
